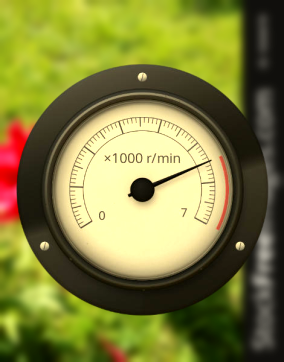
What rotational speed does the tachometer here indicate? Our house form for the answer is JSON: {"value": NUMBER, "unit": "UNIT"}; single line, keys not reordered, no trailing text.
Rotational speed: {"value": 5500, "unit": "rpm"}
